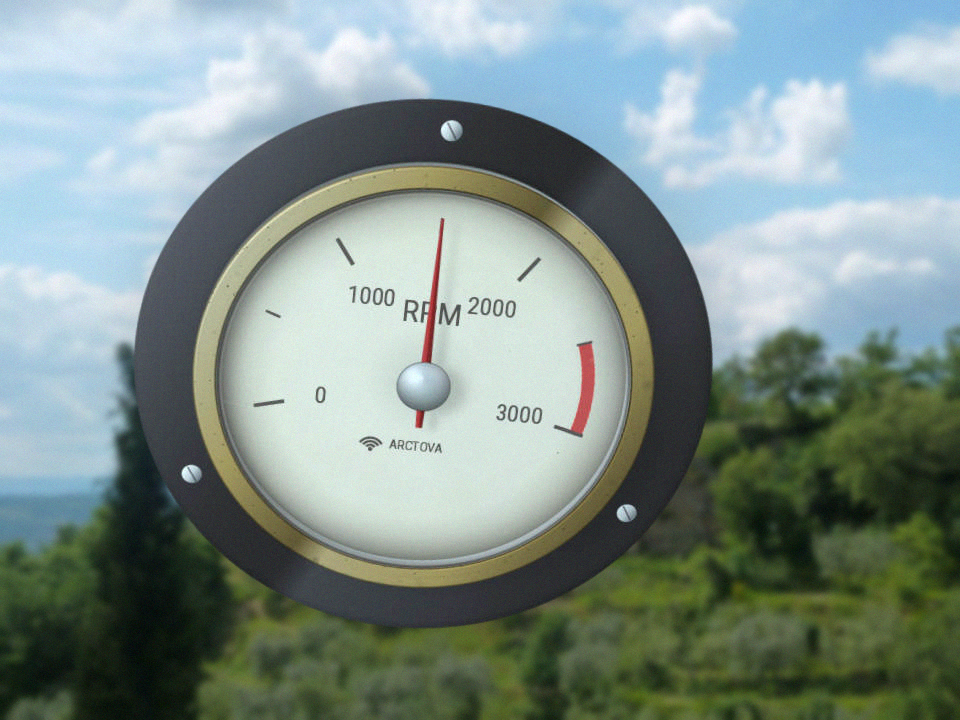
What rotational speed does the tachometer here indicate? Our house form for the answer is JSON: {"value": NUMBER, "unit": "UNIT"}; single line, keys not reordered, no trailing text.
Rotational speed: {"value": 1500, "unit": "rpm"}
